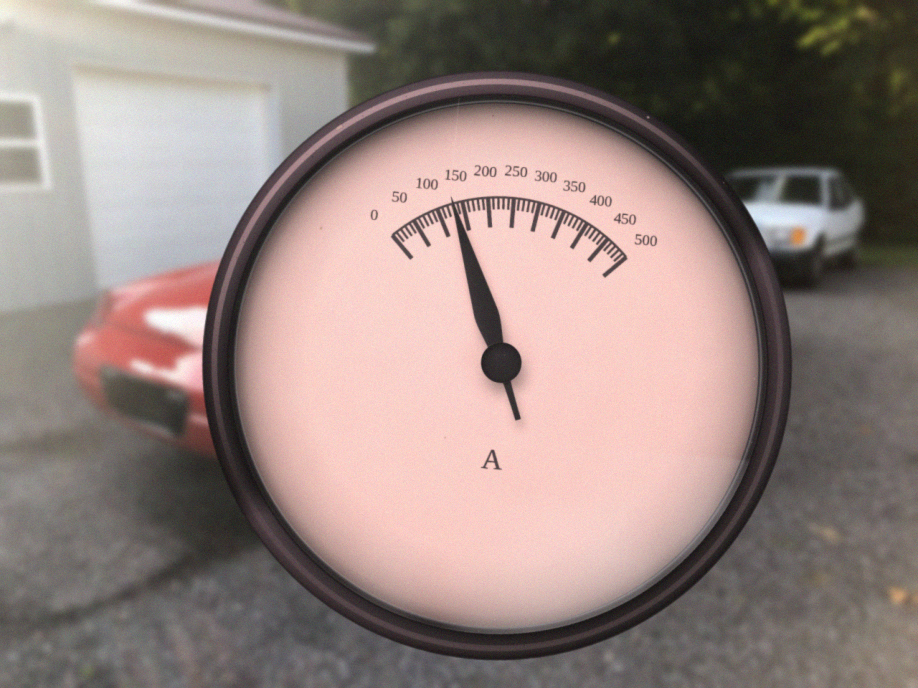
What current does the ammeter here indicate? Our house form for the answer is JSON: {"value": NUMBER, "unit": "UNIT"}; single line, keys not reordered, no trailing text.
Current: {"value": 130, "unit": "A"}
